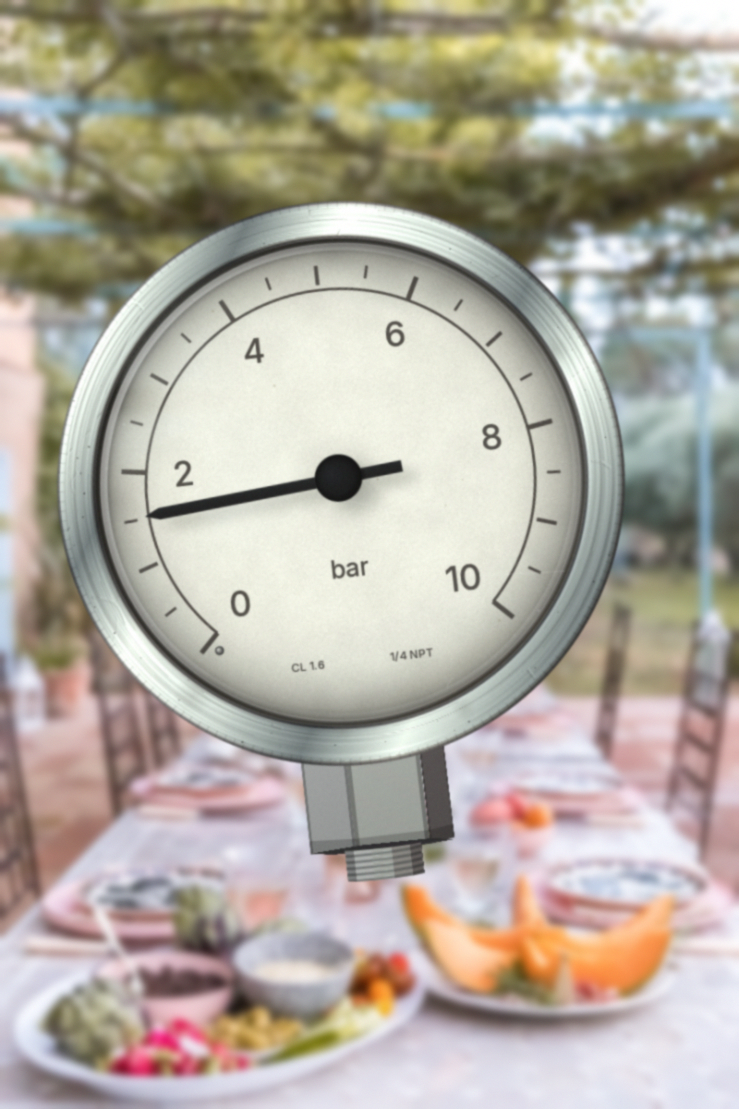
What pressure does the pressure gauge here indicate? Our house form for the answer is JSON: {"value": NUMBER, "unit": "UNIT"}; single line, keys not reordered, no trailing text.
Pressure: {"value": 1.5, "unit": "bar"}
